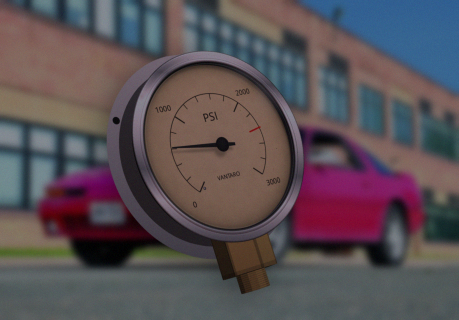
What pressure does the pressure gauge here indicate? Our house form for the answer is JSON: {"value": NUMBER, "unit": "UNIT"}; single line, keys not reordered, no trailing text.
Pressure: {"value": 600, "unit": "psi"}
